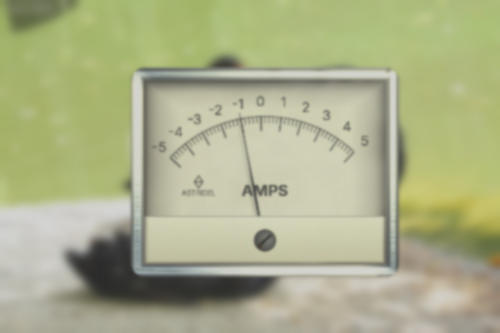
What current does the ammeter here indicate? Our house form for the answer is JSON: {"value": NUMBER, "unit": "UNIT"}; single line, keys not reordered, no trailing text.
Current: {"value": -1, "unit": "A"}
